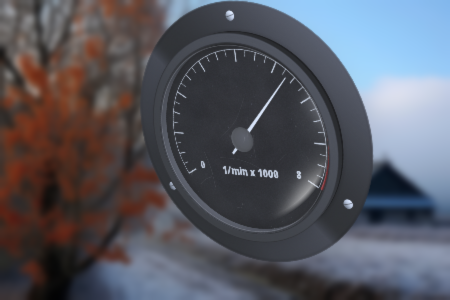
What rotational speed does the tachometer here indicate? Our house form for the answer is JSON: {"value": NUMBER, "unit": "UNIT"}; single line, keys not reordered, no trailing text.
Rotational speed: {"value": 5375, "unit": "rpm"}
